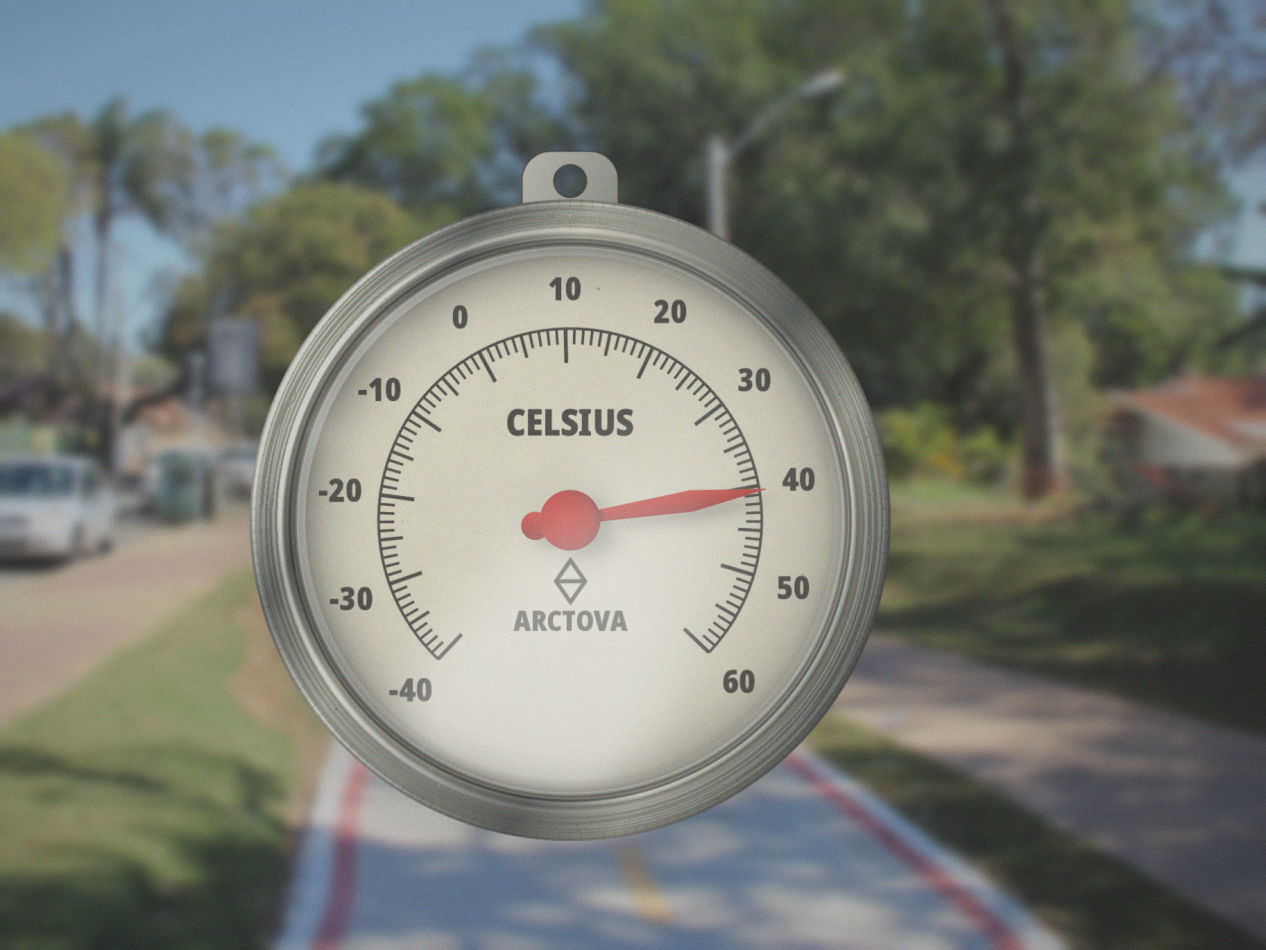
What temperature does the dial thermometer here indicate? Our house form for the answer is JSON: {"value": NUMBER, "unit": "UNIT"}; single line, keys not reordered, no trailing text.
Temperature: {"value": 40.5, "unit": "°C"}
